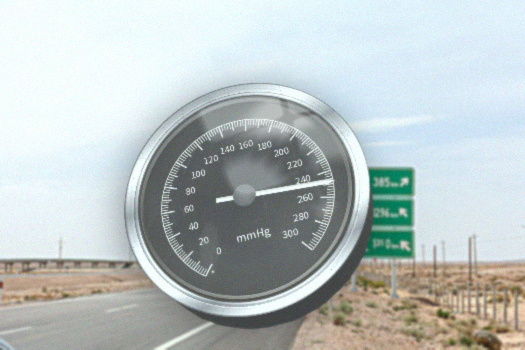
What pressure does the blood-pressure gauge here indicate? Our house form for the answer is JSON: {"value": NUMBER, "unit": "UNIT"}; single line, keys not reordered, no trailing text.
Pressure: {"value": 250, "unit": "mmHg"}
